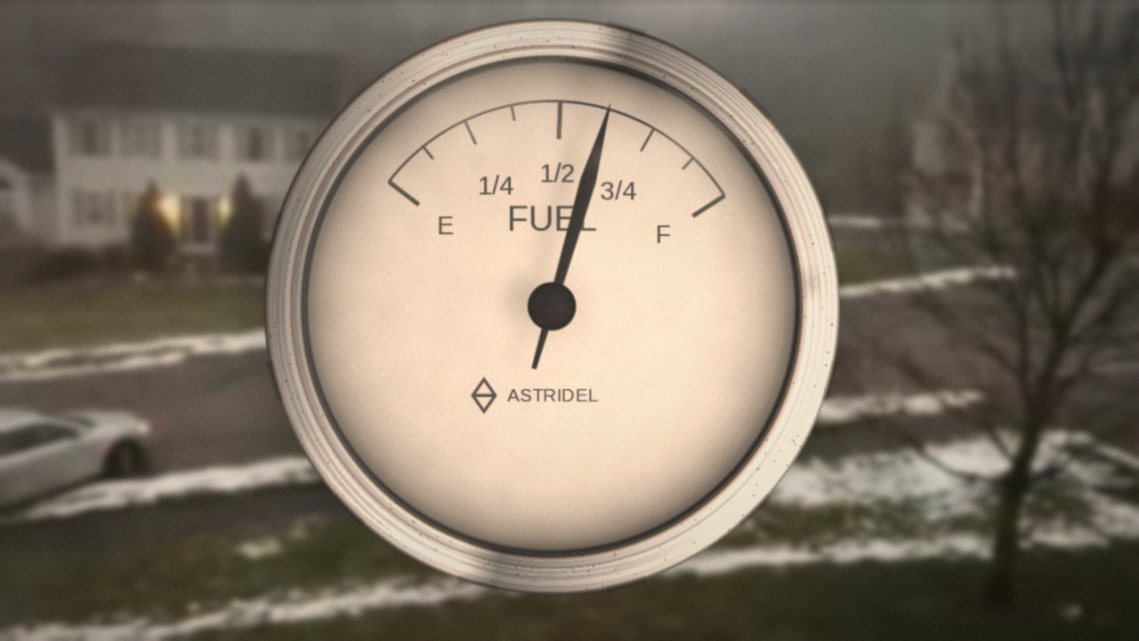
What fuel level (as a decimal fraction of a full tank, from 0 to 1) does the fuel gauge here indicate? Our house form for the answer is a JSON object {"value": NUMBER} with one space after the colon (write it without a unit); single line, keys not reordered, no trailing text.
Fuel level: {"value": 0.625}
